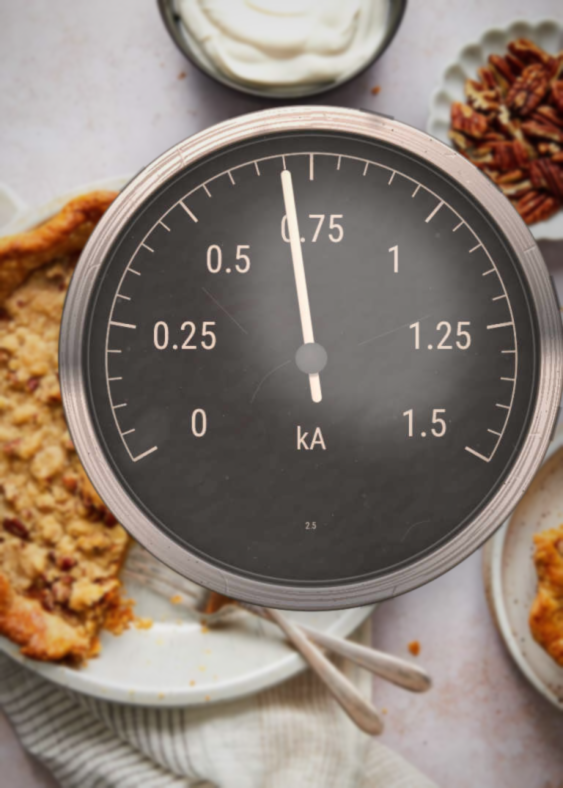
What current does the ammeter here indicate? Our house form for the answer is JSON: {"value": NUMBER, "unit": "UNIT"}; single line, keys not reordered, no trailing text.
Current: {"value": 0.7, "unit": "kA"}
